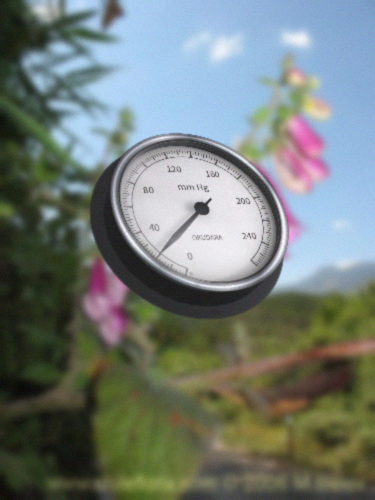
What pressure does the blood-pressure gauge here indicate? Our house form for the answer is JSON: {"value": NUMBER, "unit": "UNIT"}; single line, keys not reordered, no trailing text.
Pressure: {"value": 20, "unit": "mmHg"}
